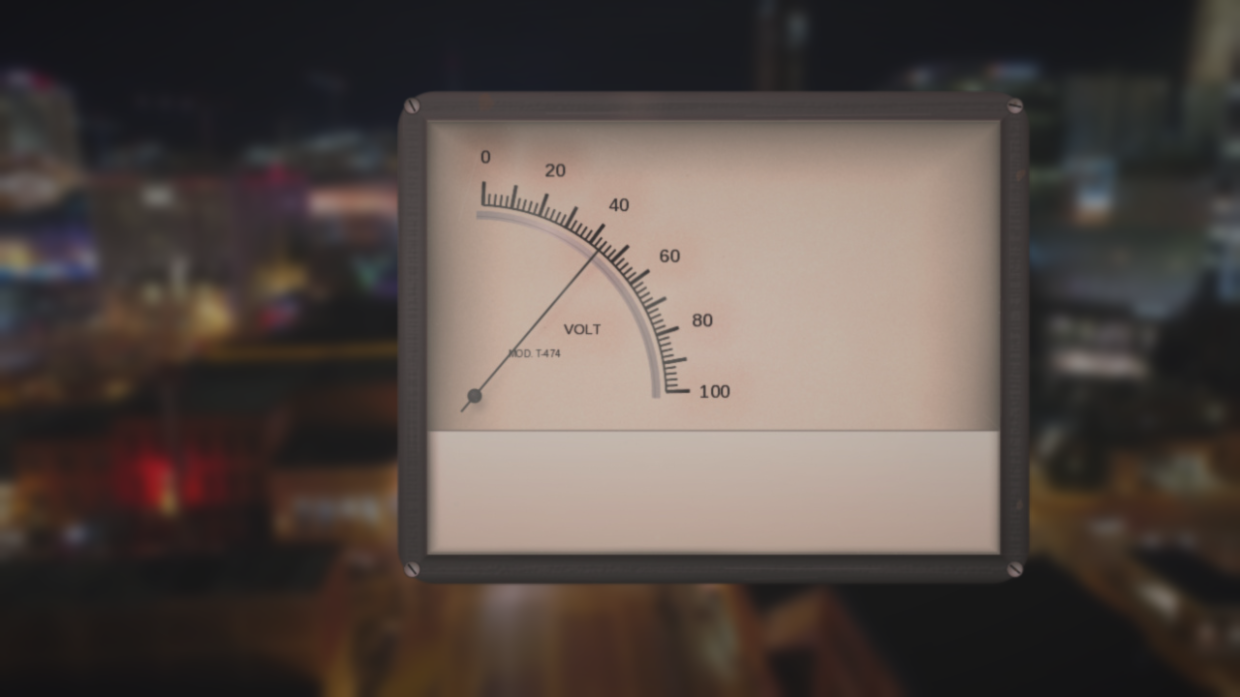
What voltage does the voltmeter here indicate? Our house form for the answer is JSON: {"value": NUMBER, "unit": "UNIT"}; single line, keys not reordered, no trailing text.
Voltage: {"value": 44, "unit": "V"}
